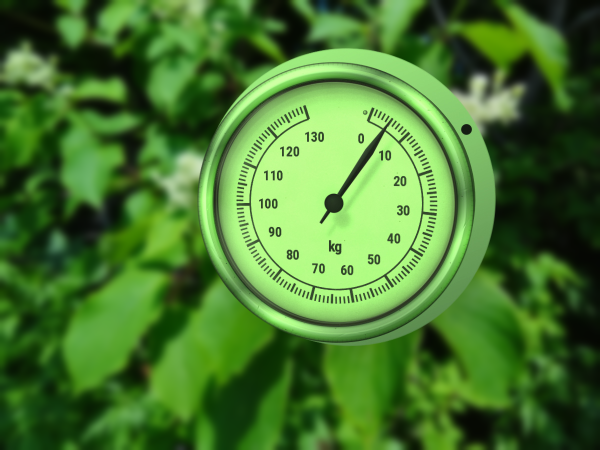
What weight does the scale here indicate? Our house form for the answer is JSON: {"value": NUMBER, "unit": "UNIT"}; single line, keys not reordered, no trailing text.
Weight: {"value": 5, "unit": "kg"}
